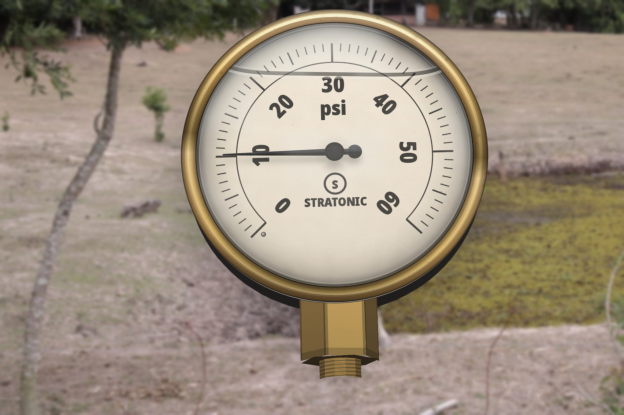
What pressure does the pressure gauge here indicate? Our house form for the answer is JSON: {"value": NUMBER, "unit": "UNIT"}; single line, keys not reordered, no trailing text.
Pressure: {"value": 10, "unit": "psi"}
